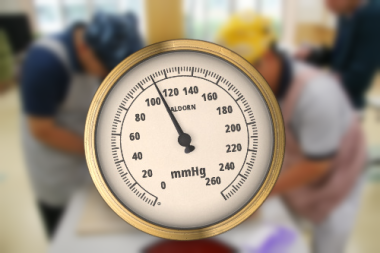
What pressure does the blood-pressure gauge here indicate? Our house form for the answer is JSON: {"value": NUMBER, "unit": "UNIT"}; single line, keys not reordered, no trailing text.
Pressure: {"value": 110, "unit": "mmHg"}
